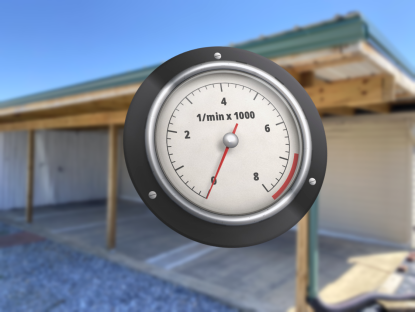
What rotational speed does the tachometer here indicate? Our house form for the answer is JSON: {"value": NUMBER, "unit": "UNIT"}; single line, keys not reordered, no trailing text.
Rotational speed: {"value": 0, "unit": "rpm"}
